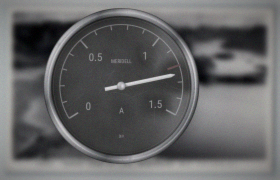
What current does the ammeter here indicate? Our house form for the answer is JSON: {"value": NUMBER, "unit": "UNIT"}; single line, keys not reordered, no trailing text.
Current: {"value": 1.25, "unit": "A"}
